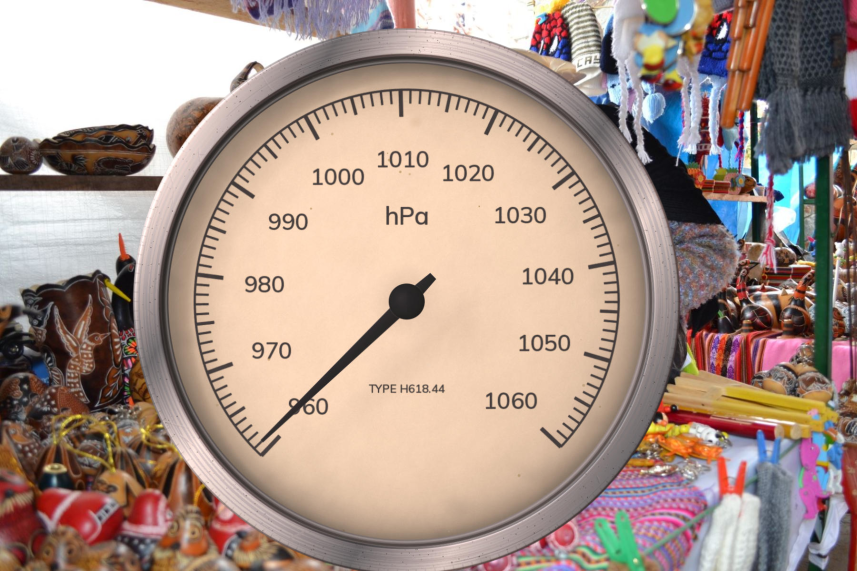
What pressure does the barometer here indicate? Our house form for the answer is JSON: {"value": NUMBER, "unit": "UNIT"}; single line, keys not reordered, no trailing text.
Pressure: {"value": 961, "unit": "hPa"}
